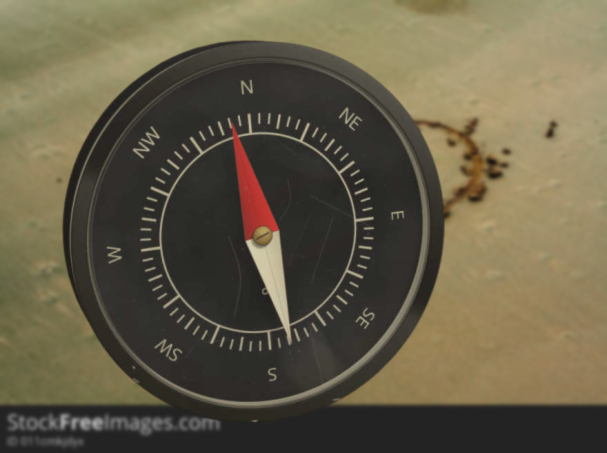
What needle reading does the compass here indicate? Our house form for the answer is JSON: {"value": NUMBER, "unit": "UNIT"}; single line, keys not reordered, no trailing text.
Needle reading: {"value": 350, "unit": "°"}
